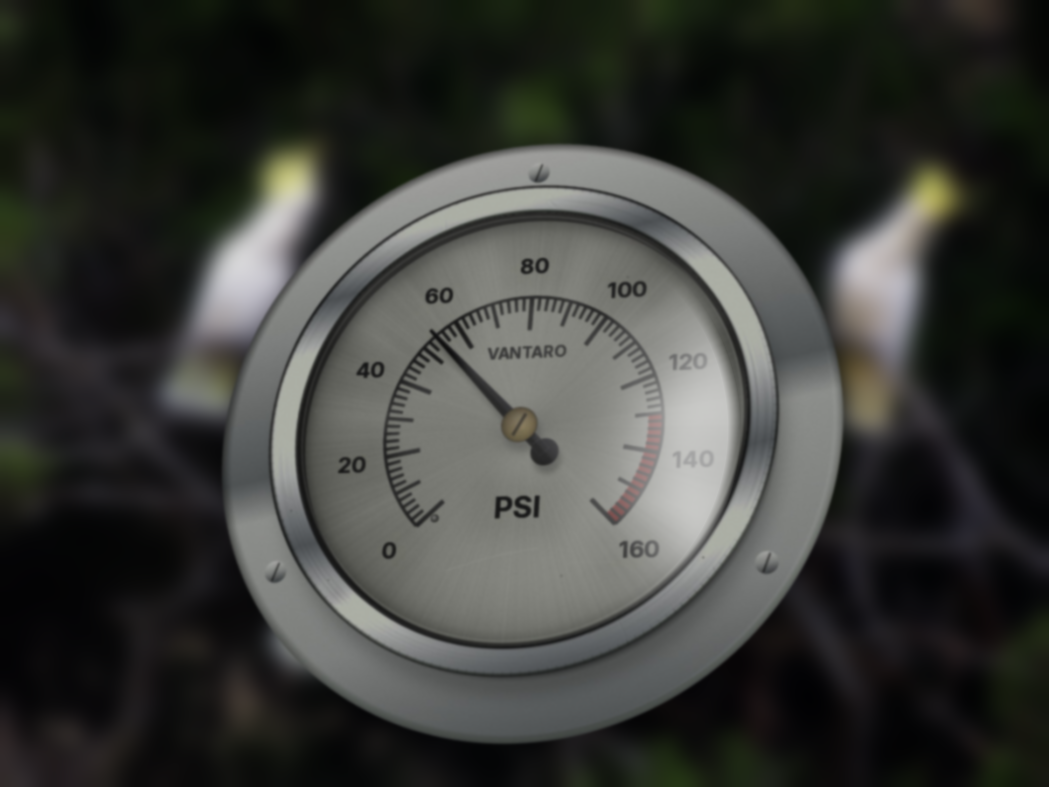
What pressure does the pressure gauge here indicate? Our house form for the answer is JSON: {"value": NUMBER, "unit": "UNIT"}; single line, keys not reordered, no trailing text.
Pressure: {"value": 54, "unit": "psi"}
